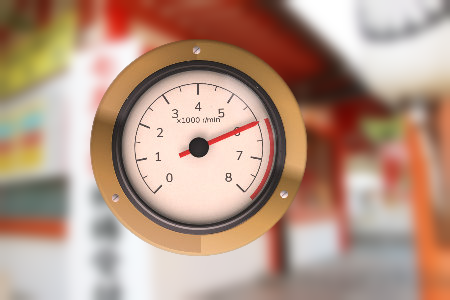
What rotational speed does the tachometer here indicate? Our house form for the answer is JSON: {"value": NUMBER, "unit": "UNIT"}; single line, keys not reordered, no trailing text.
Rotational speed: {"value": 6000, "unit": "rpm"}
